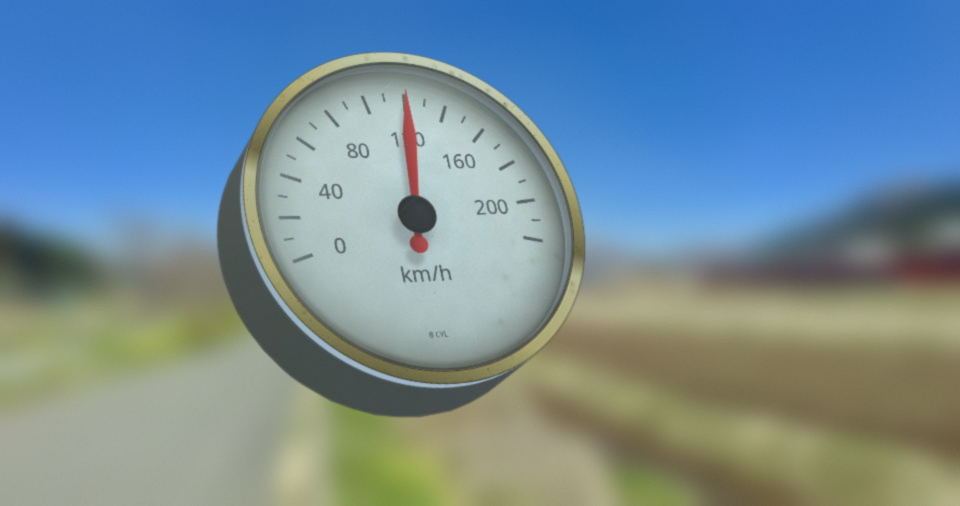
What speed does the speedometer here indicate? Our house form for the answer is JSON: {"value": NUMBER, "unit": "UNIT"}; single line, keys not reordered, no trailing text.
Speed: {"value": 120, "unit": "km/h"}
